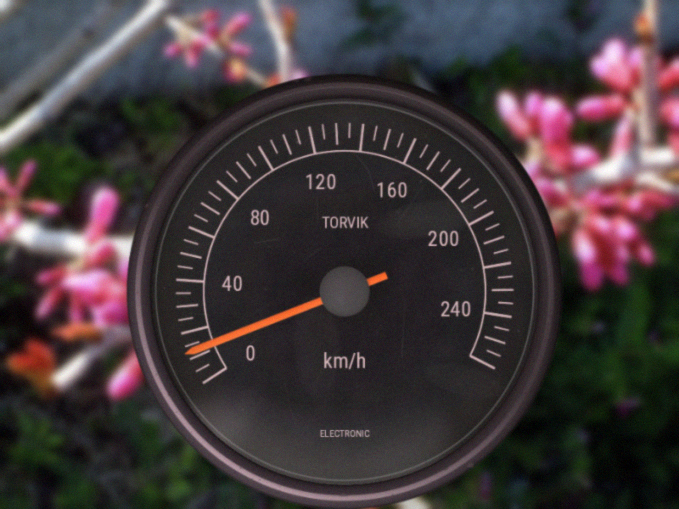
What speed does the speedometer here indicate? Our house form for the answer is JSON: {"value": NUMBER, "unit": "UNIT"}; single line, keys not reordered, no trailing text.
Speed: {"value": 12.5, "unit": "km/h"}
